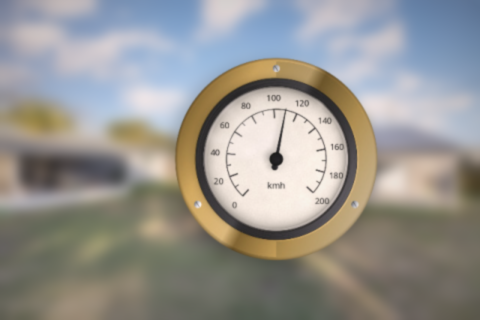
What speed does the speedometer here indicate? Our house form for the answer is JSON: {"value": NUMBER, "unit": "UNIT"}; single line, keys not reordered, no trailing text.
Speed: {"value": 110, "unit": "km/h"}
